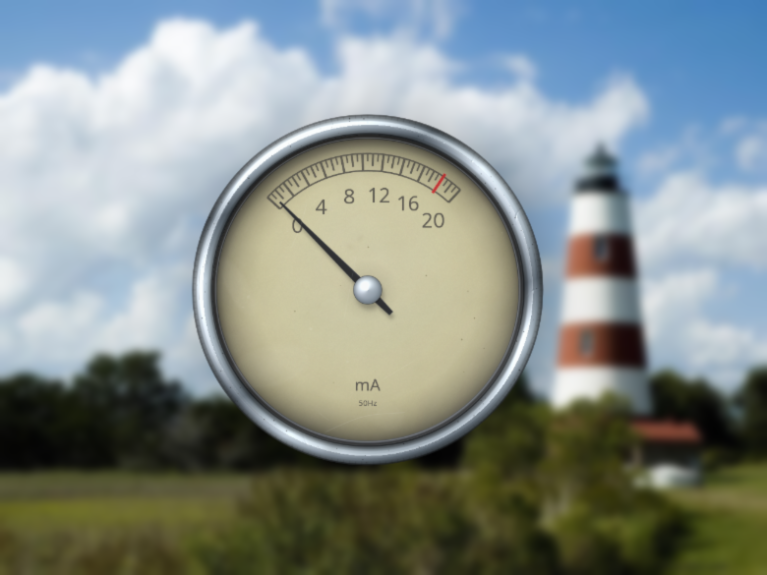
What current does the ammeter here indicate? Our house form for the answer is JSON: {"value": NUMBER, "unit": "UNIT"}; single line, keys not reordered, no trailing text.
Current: {"value": 0.5, "unit": "mA"}
